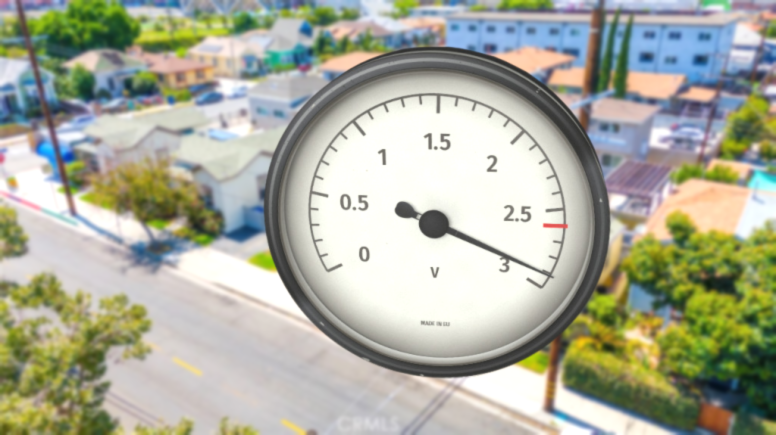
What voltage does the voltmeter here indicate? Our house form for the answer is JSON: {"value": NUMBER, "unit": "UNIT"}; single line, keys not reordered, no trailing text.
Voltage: {"value": 2.9, "unit": "V"}
